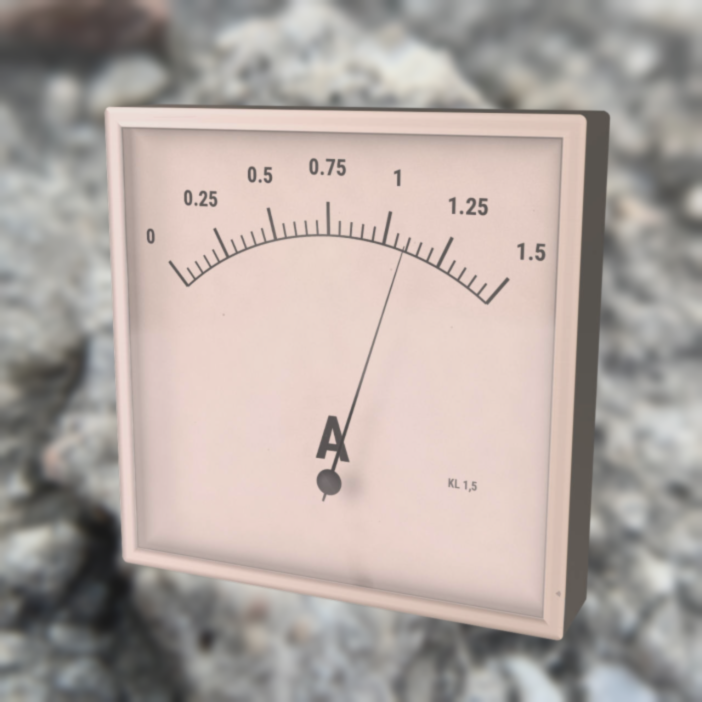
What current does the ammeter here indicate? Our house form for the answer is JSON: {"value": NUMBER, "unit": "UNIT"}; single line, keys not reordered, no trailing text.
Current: {"value": 1.1, "unit": "A"}
